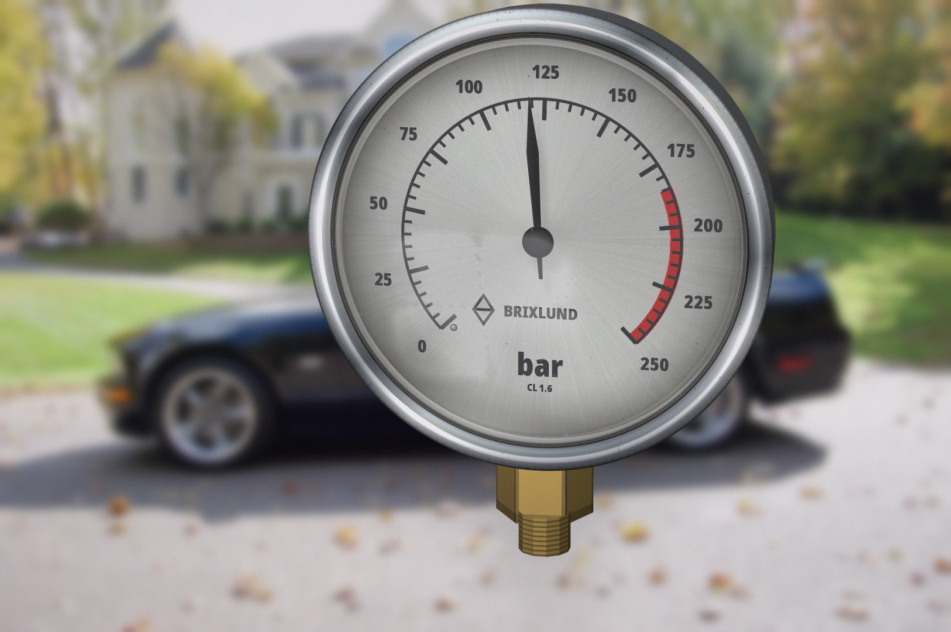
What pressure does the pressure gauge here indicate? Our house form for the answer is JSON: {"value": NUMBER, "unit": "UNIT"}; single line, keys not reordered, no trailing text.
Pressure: {"value": 120, "unit": "bar"}
